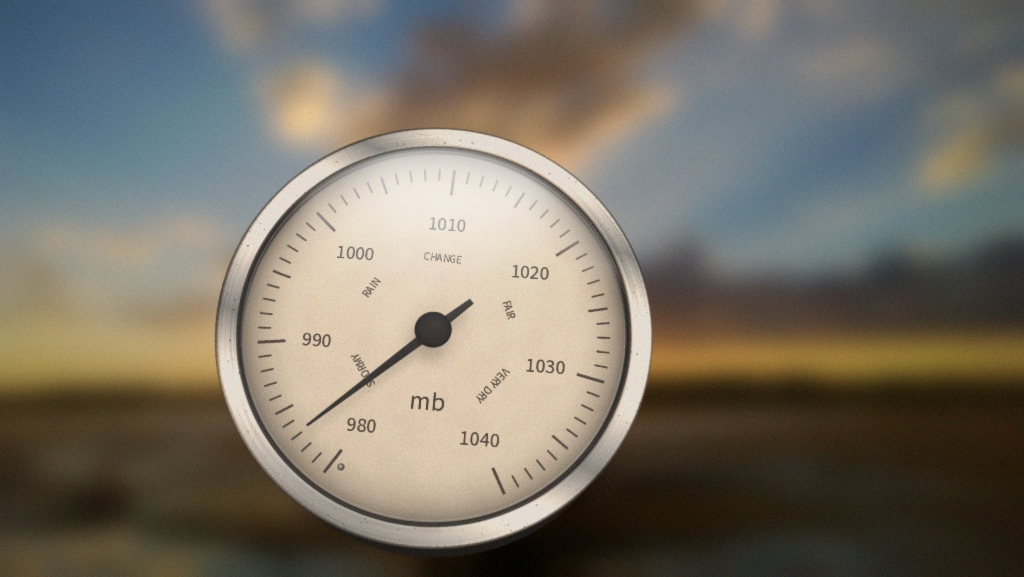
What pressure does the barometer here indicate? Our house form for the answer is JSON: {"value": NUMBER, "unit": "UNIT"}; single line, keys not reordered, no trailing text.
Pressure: {"value": 983, "unit": "mbar"}
